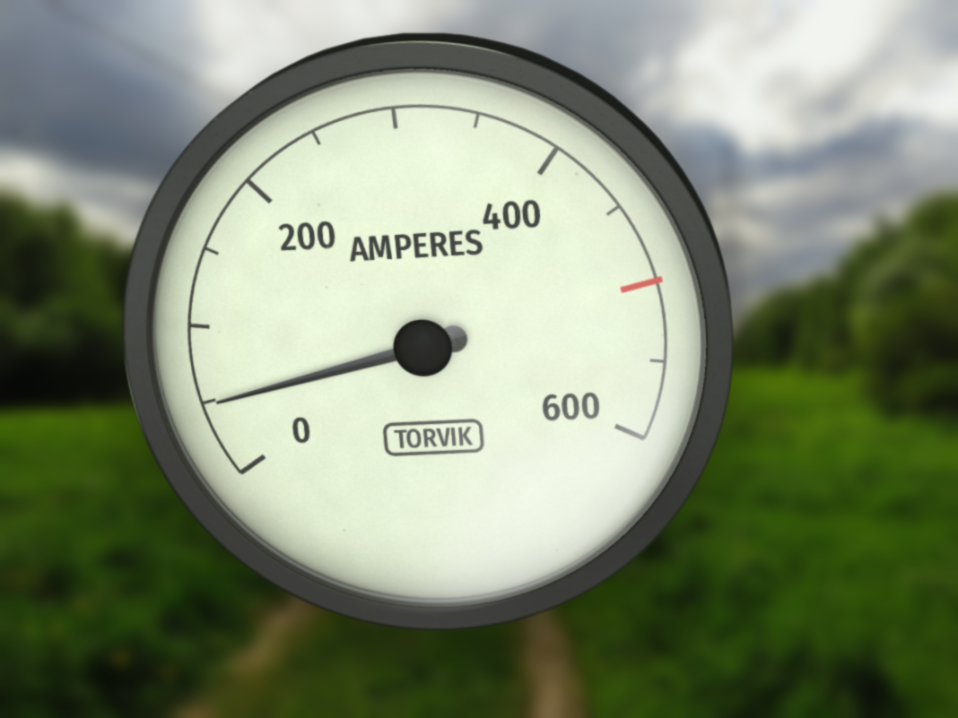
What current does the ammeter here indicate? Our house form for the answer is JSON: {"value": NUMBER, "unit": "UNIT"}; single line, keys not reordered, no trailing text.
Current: {"value": 50, "unit": "A"}
